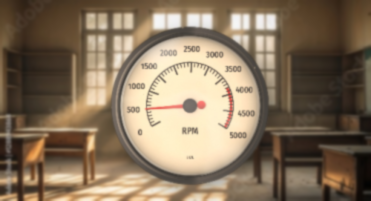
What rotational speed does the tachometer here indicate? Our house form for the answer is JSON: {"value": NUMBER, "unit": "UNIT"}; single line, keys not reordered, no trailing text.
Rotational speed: {"value": 500, "unit": "rpm"}
